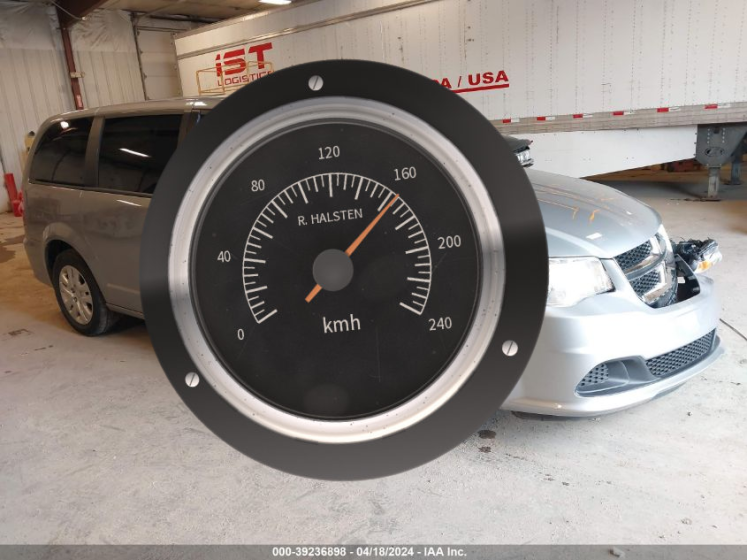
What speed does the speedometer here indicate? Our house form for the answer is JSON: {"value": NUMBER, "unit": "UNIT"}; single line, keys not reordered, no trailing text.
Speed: {"value": 165, "unit": "km/h"}
